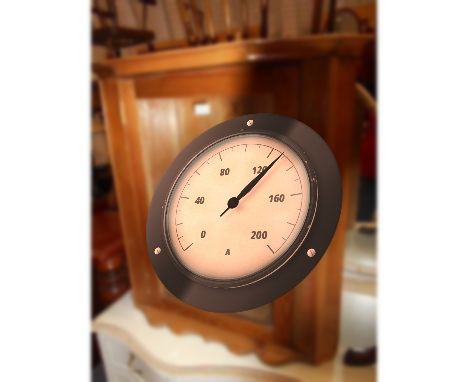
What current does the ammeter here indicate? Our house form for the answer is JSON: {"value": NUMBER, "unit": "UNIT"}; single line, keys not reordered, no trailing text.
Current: {"value": 130, "unit": "A"}
